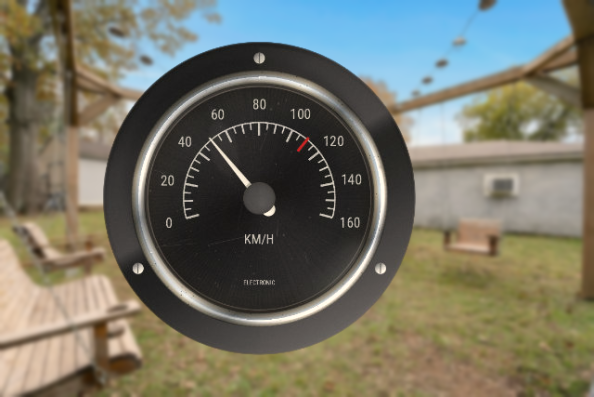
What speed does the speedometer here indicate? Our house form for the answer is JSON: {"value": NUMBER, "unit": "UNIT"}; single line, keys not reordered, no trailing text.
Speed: {"value": 50, "unit": "km/h"}
